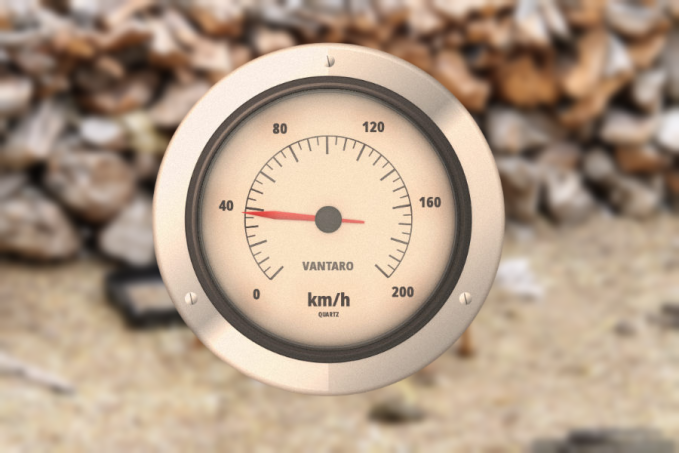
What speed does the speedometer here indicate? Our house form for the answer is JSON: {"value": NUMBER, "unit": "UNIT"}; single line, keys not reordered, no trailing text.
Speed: {"value": 37.5, "unit": "km/h"}
